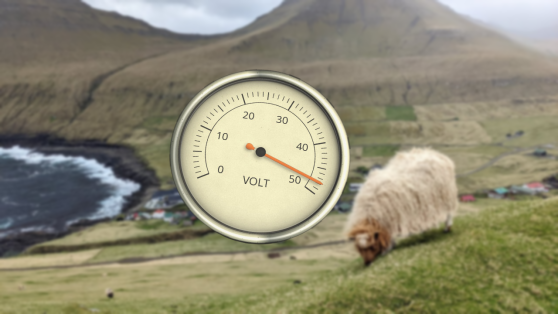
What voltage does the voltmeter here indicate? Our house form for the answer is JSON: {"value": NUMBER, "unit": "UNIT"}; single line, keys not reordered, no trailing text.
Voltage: {"value": 48, "unit": "V"}
